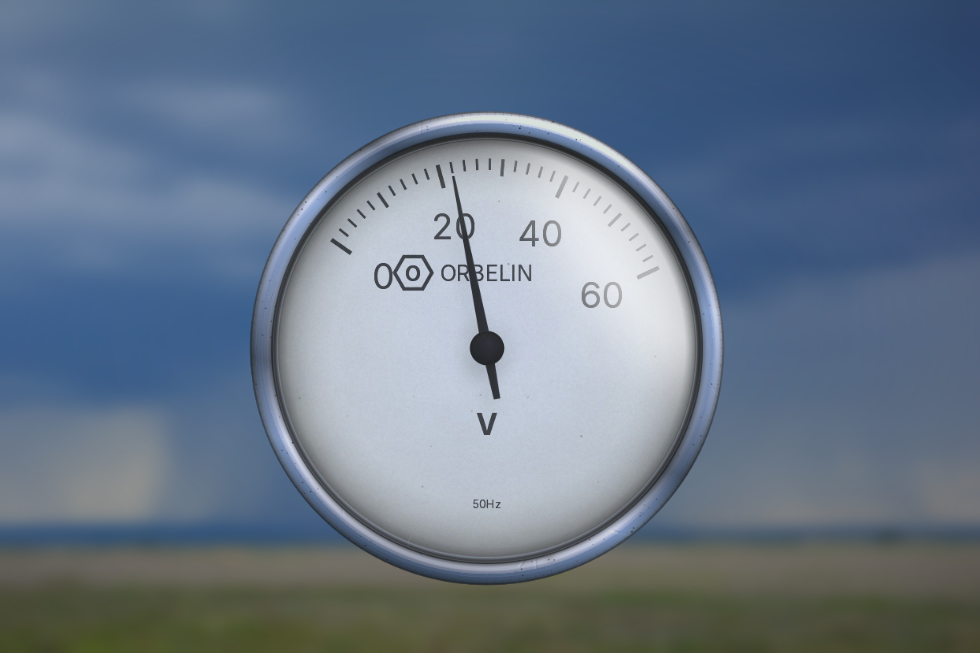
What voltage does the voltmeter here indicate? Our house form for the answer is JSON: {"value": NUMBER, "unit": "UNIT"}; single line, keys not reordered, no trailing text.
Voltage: {"value": 22, "unit": "V"}
